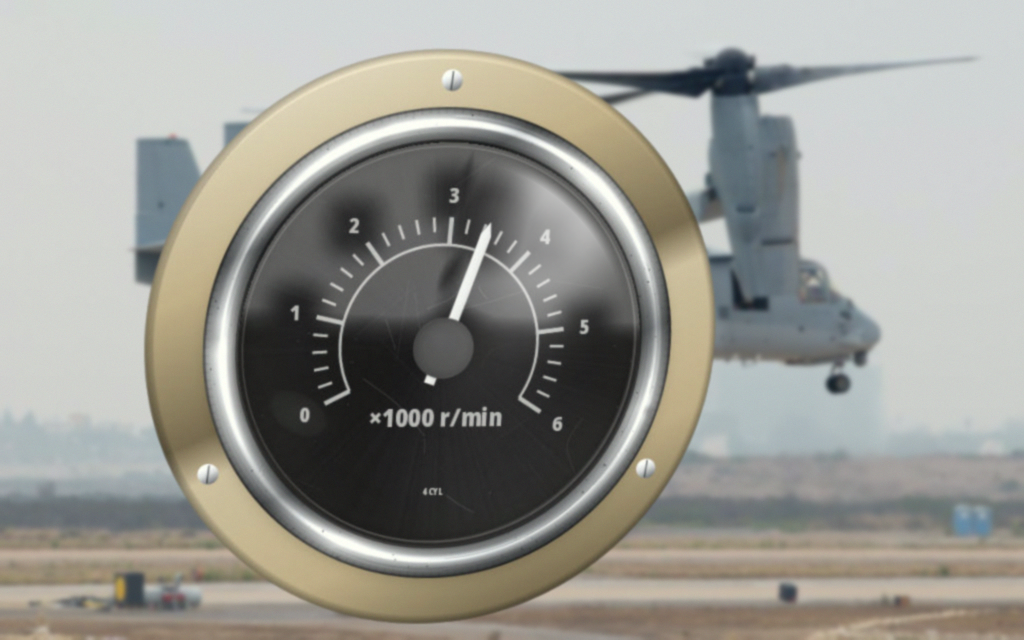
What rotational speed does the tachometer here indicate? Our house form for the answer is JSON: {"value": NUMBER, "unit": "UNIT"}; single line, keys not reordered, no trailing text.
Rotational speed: {"value": 3400, "unit": "rpm"}
